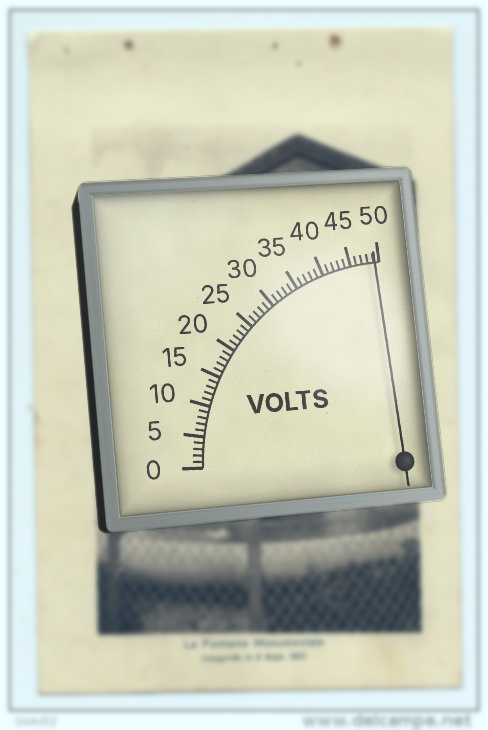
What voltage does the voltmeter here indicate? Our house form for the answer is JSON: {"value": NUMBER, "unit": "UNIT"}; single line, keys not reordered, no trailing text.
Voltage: {"value": 49, "unit": "V"}
